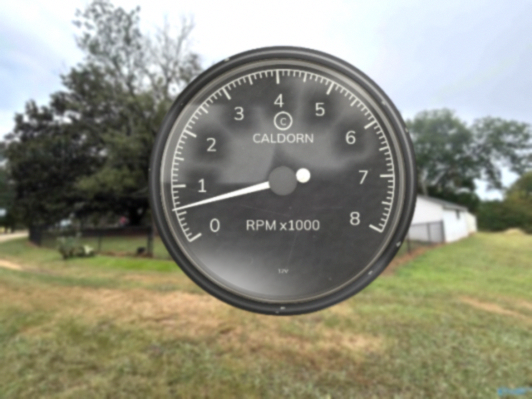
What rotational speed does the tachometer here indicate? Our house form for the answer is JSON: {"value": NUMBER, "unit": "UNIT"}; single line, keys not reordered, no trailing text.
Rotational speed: {"value": 600, "unit": "rpm"}
